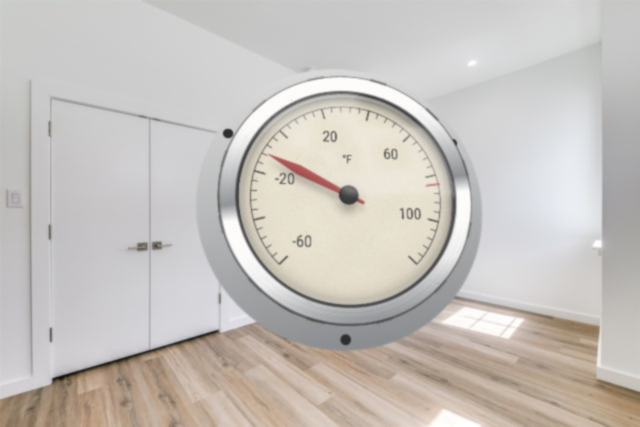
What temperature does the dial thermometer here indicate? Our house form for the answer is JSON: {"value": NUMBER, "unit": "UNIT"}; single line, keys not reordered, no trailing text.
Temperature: {"value": -12, "unit": "°F"}
